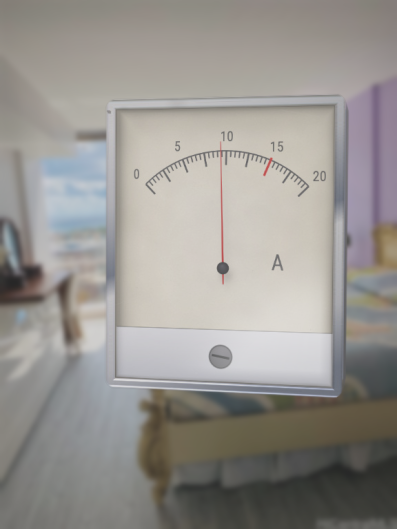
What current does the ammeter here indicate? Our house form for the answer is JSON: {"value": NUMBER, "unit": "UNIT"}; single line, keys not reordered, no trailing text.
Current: {"value": 9.5, "unit": "A"}
